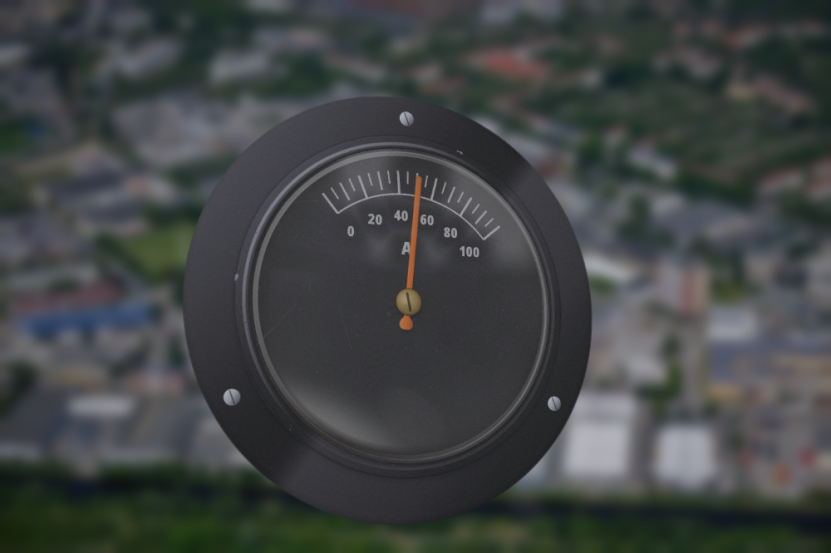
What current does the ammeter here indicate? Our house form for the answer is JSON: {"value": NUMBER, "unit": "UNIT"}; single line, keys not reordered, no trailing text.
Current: {"value": 50, "unit": "A"}
